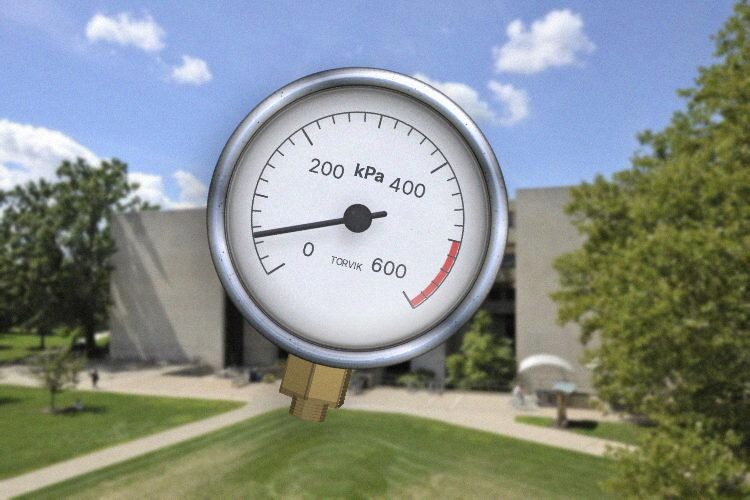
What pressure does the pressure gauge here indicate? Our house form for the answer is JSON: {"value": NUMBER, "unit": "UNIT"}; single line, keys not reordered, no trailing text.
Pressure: {"value": 50, "unit": "kPa"}
